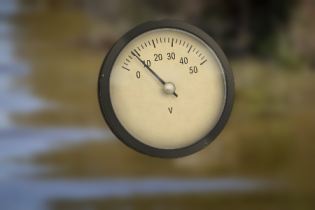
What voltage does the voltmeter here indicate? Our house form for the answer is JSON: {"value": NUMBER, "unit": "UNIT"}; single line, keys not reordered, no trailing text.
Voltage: {"value": 8, "unit": "V"}
